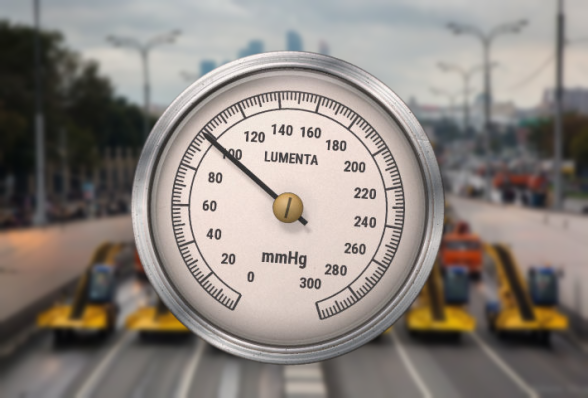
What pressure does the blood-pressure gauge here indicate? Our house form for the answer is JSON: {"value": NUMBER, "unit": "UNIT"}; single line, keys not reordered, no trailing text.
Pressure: {"value": 98, "unit": "mmHg"}
